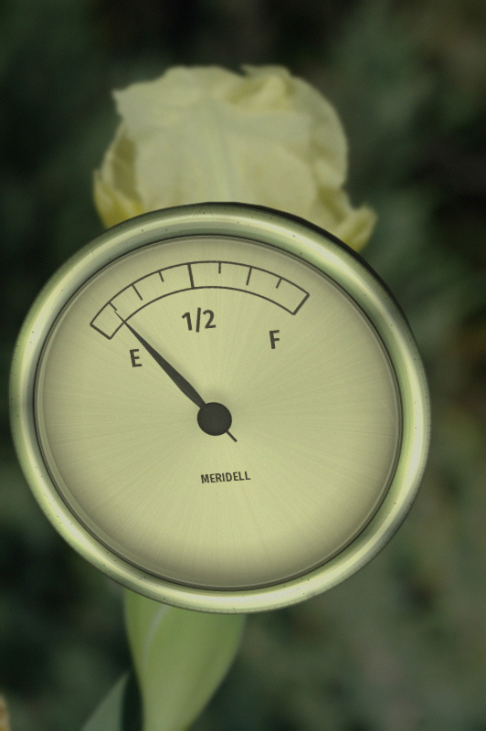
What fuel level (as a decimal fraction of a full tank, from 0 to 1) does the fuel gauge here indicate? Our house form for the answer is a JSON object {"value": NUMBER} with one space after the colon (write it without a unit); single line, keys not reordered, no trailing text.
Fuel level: {"value": 0.125}
